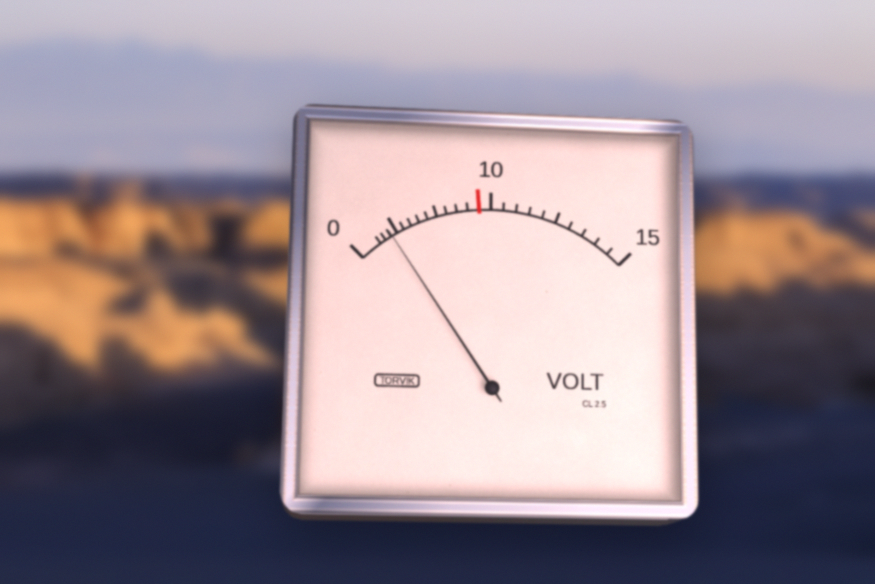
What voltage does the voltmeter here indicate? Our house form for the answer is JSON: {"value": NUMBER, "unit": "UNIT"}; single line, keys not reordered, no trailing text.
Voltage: {"value": 4.5, "unit": "V"}
